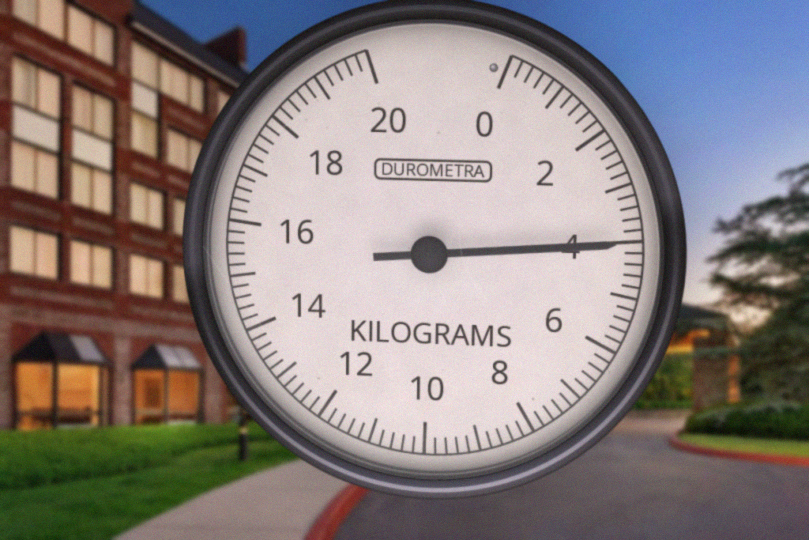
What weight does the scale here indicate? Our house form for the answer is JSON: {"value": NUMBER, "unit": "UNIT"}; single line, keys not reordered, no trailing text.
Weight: {"value": 4, "unit": "kg"}
